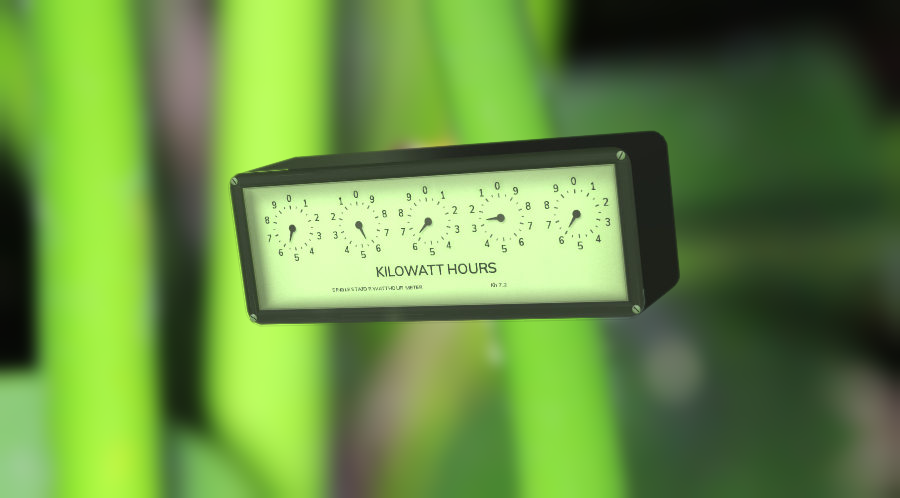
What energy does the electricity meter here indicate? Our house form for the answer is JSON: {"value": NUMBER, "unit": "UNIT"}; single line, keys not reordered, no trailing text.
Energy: {"value": 55626, "unit": "kWh"}
